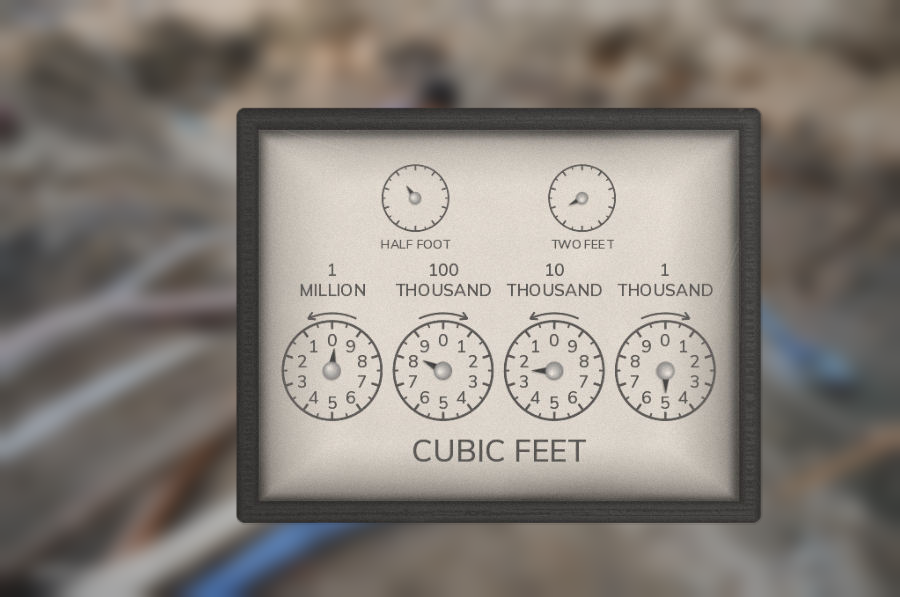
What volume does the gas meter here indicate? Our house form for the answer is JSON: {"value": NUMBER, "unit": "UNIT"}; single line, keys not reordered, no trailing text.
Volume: {"value": 982500, "unit": "ft³"}
